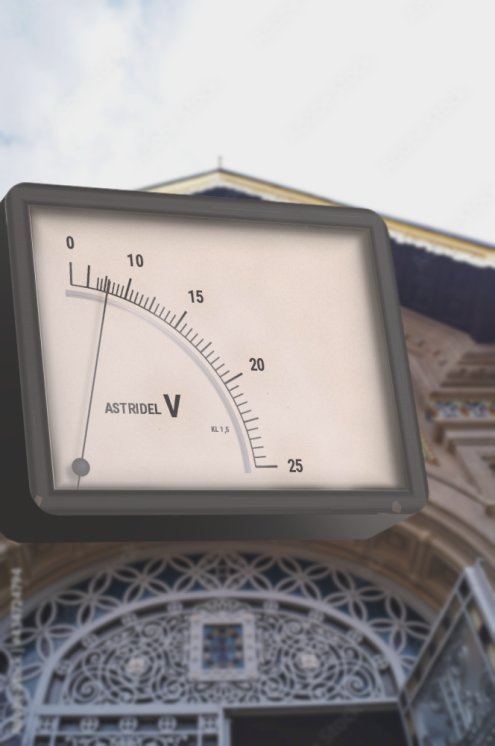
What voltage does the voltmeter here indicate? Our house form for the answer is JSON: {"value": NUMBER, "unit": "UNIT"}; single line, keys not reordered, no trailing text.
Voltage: {"value": 7.5, "unit": "V"}
